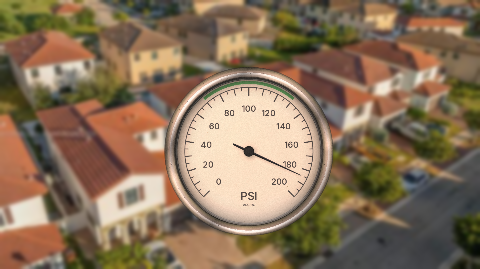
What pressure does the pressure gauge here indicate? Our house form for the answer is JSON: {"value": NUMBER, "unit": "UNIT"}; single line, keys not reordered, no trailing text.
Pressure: {"value": 185, "unit": "psi"}
